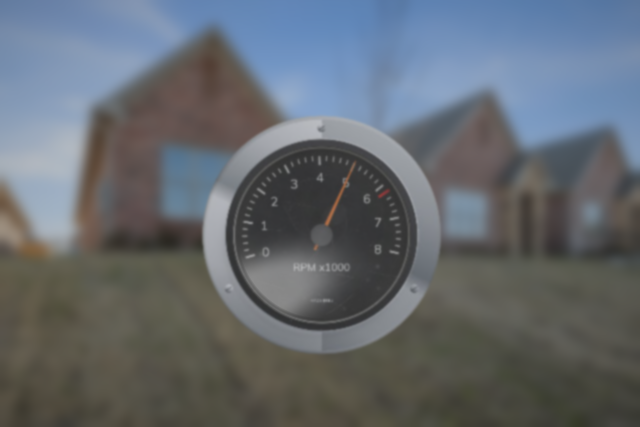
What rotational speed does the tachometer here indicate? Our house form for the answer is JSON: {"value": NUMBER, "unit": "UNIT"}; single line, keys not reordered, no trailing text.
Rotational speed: {"value": 5000, "unit": "rpm"}
